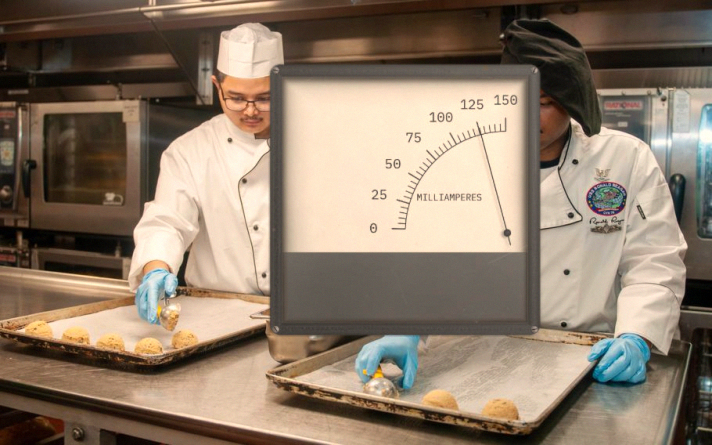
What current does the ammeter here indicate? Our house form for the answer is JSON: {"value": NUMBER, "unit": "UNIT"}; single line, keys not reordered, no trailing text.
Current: {"value": 125, "unit": "mA"}
